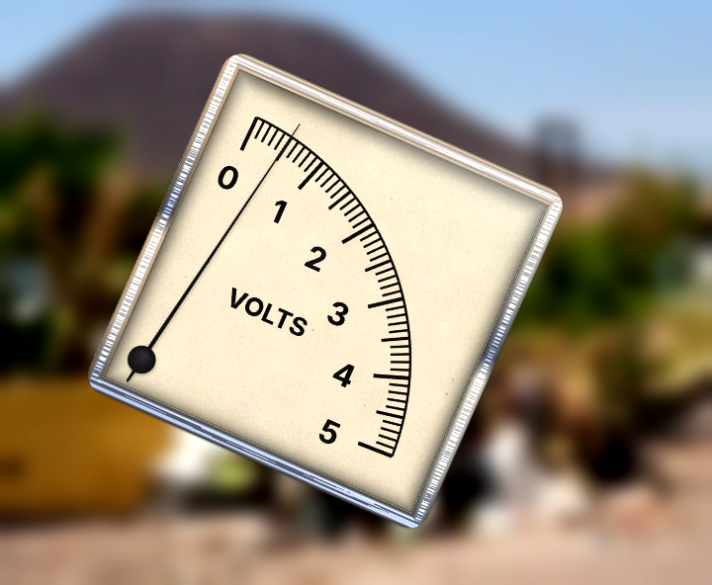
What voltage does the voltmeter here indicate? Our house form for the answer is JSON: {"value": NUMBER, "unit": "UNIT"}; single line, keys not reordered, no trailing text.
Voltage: {"value": 0.5, "unit": "V"}
